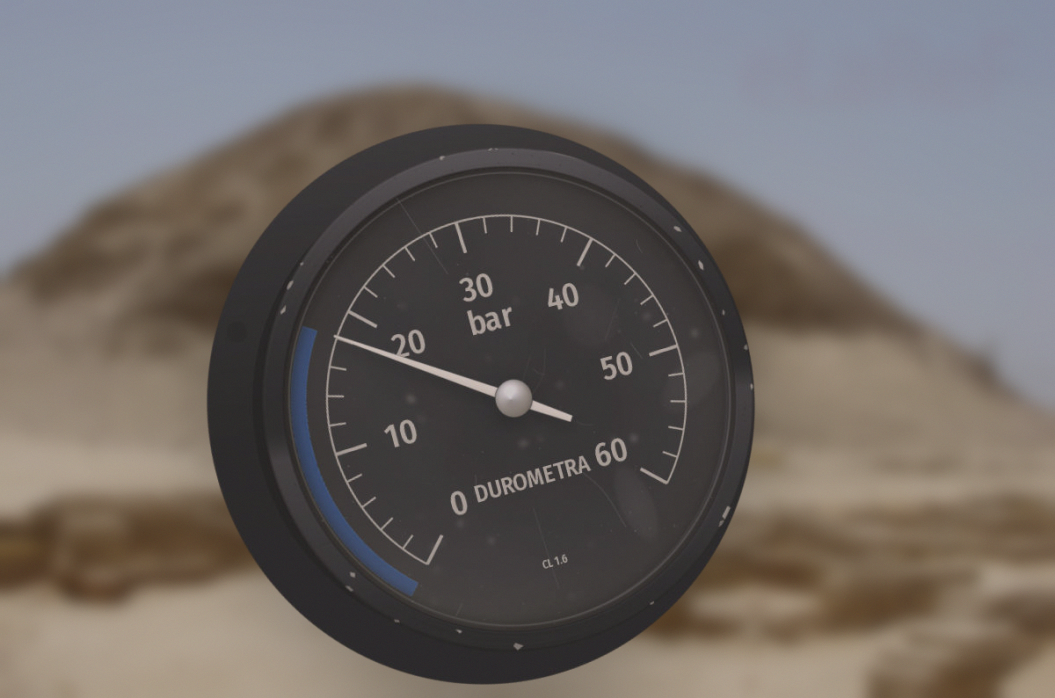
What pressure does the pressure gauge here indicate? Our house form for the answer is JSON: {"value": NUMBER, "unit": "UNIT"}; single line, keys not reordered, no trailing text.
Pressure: {"value": 18, "unit": "bar"}
